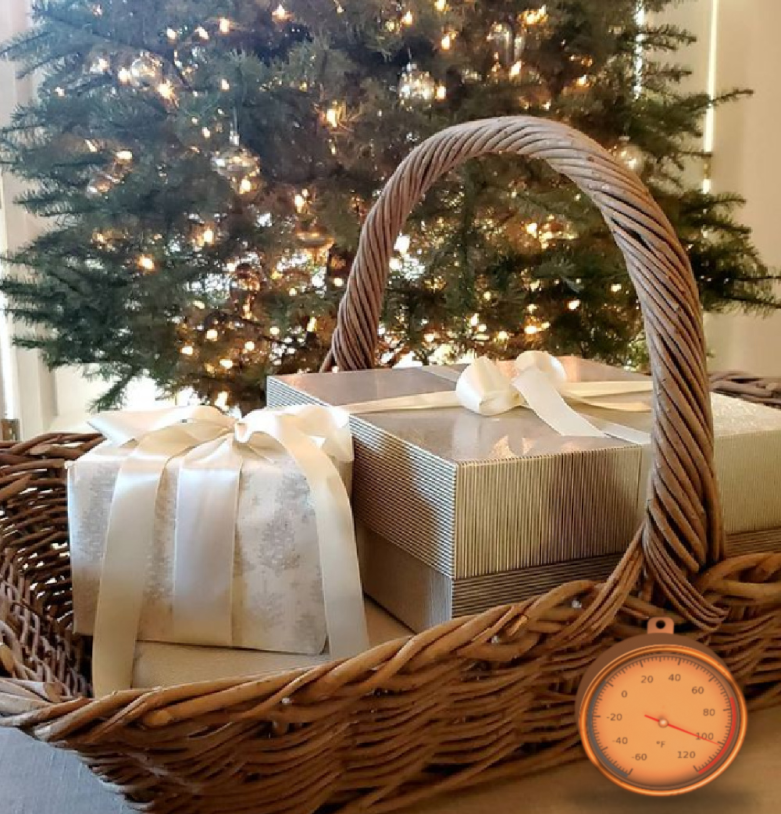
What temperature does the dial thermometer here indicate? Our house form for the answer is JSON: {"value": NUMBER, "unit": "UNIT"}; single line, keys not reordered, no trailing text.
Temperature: {"value": 100, "unit": "°F"}
